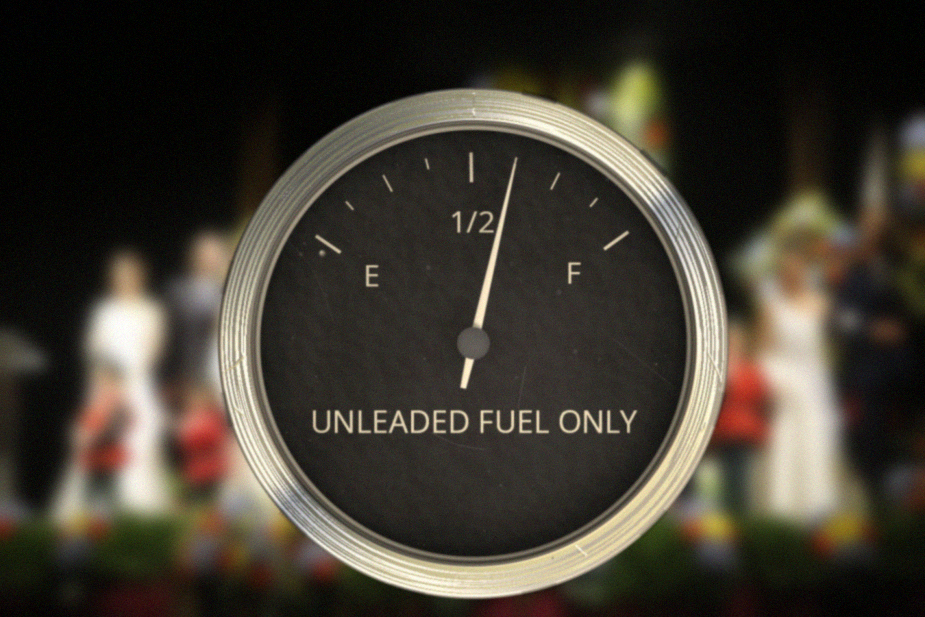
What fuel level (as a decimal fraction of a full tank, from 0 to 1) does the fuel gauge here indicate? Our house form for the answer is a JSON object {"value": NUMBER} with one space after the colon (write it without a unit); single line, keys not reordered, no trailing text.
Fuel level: {"value": 0.625}
